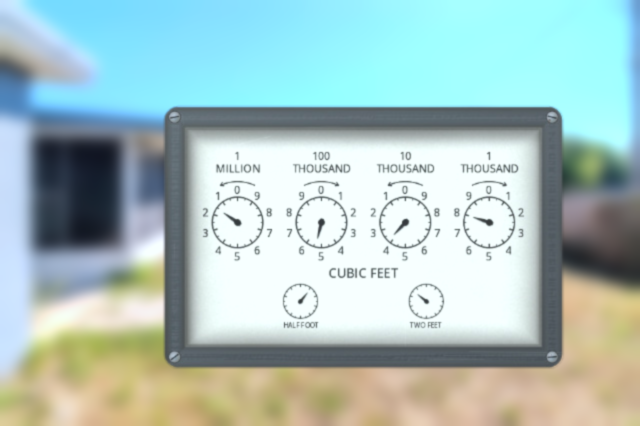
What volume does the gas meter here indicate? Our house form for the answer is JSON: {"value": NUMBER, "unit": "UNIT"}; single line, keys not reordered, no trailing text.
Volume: {"value": 153800, "unit": "ft³"}
